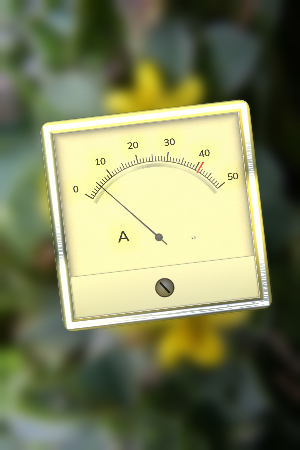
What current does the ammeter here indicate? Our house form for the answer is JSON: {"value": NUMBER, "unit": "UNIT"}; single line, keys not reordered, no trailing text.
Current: {"value": 5, "unit": "A"}
